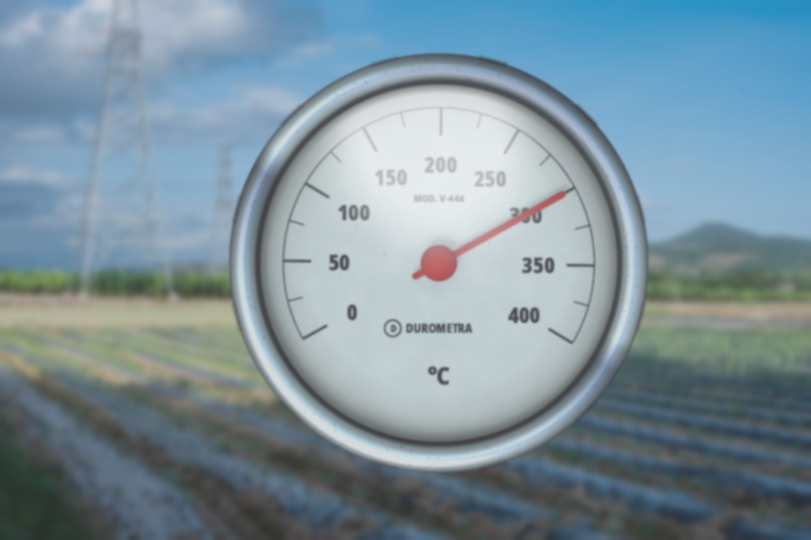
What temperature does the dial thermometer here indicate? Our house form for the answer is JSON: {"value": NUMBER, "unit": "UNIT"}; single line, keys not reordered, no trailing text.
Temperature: {"value": 300, "unit": "°C"}
